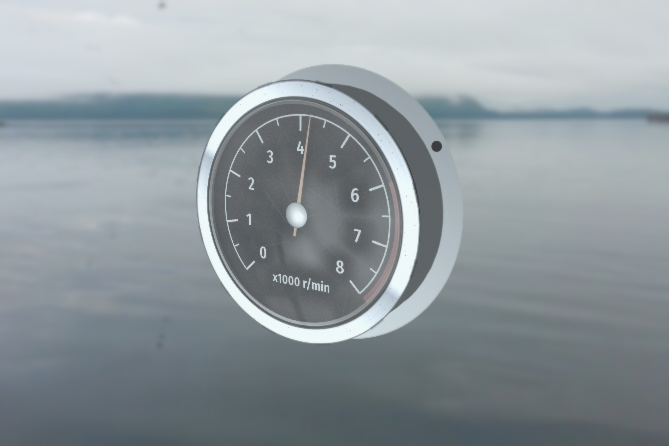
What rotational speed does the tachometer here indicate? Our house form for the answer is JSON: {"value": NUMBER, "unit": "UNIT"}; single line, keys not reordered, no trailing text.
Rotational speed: {"value": 4250, "unit": "rpm"}
